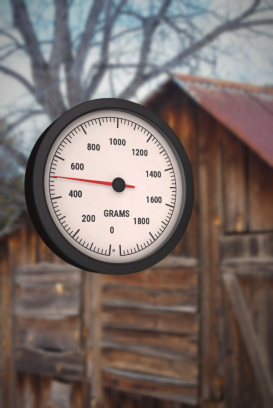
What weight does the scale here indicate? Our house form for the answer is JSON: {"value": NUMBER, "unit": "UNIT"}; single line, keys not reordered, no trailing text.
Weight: {"value": 500, "unit": "g"}
